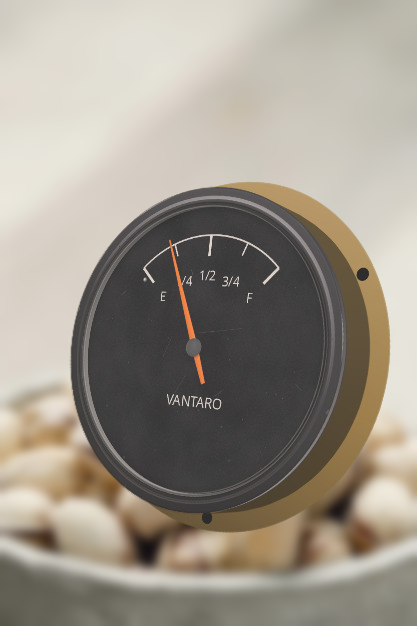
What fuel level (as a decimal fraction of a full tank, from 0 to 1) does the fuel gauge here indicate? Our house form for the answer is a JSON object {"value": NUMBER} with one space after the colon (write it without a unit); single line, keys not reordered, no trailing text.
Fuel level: {"value": 0.25}
